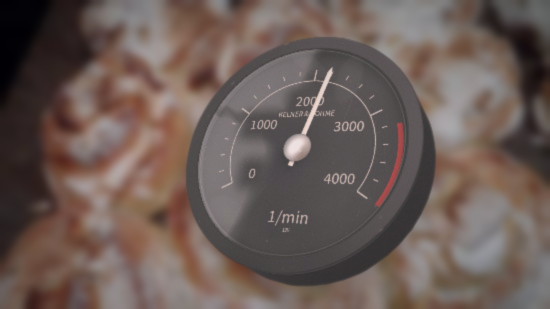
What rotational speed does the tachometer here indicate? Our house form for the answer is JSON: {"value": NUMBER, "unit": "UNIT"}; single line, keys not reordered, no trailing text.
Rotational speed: {"value": 2200, "unit": "rpm"}
